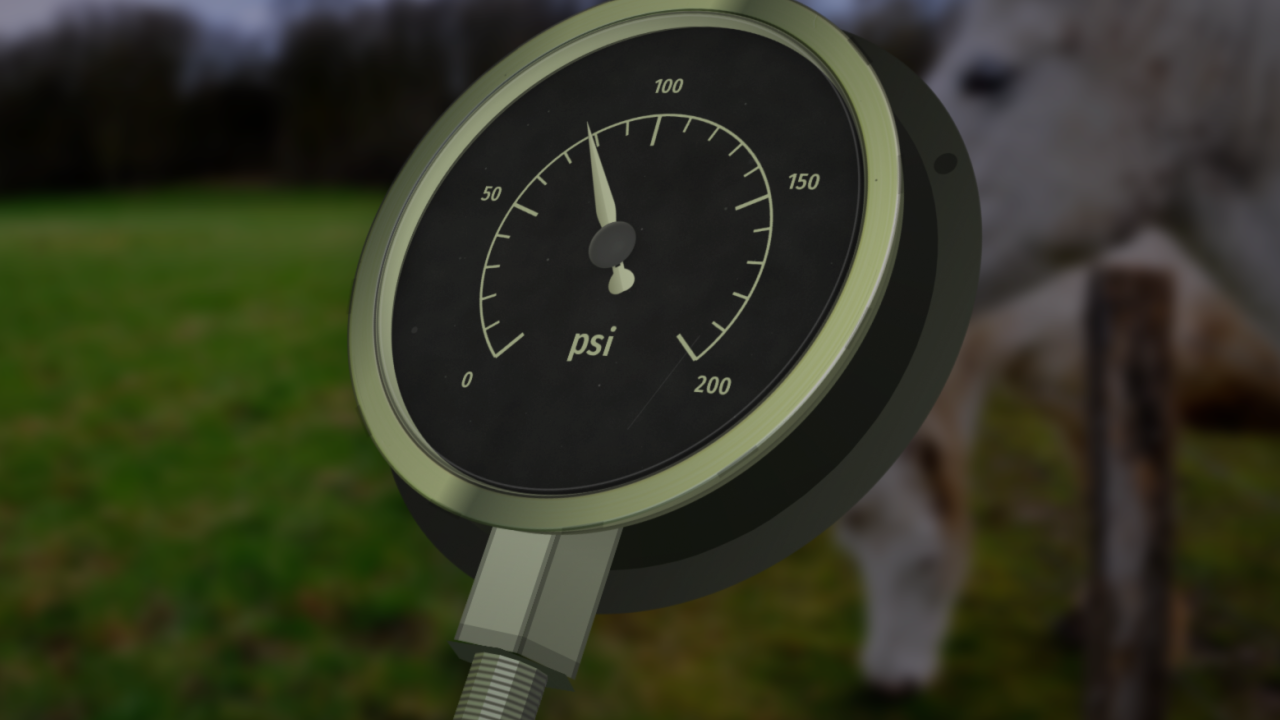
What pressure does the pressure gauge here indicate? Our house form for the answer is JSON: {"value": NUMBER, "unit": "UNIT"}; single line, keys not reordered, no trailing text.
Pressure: {"value": 80, "unit": "psi"}
